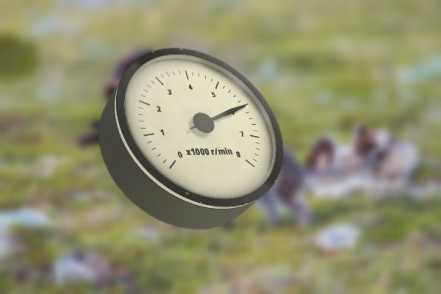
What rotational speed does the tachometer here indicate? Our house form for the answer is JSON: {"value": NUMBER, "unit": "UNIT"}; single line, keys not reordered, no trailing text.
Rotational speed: {"value": 6000, "unit": "rpm"}
